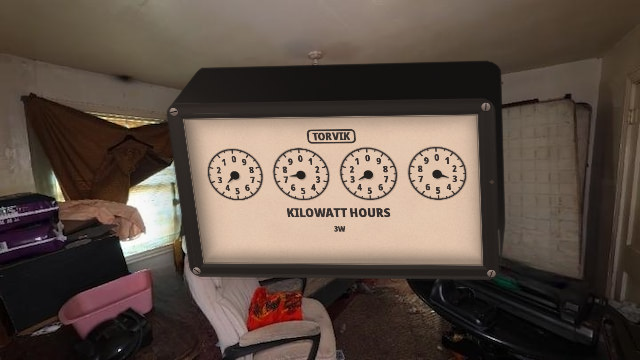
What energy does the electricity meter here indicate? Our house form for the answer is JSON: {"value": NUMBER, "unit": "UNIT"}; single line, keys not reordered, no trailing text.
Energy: {"value": 3733, "unit": "kWh"}
